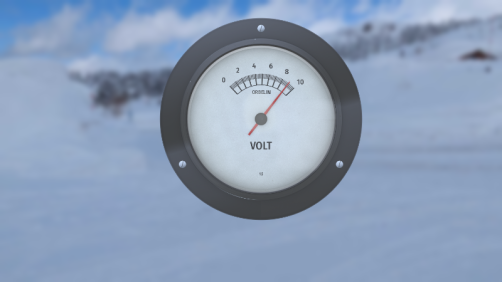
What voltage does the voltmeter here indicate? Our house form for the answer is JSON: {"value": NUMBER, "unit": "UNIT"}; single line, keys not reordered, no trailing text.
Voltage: {"value": 9, "unit": "V"}
